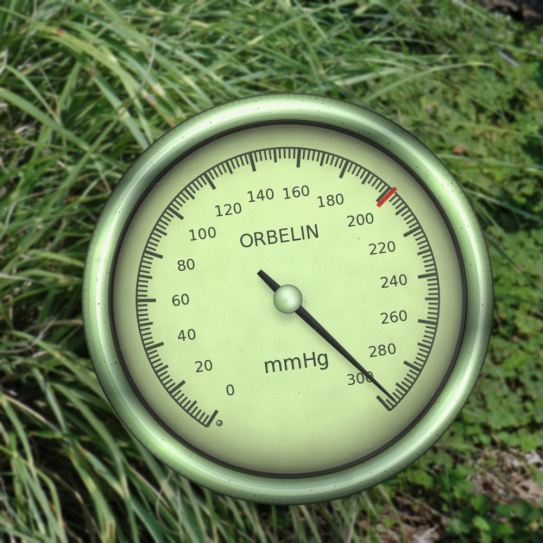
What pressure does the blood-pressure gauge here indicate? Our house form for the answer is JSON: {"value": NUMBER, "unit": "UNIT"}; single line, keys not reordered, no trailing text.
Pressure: {"value": 296, "unit": "mmHg"}
